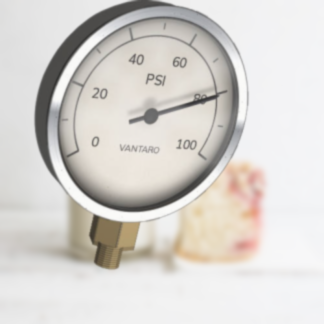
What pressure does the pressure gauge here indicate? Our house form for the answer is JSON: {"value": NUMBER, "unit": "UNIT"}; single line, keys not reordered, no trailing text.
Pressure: {"value": 80, "unit": "psi"}
